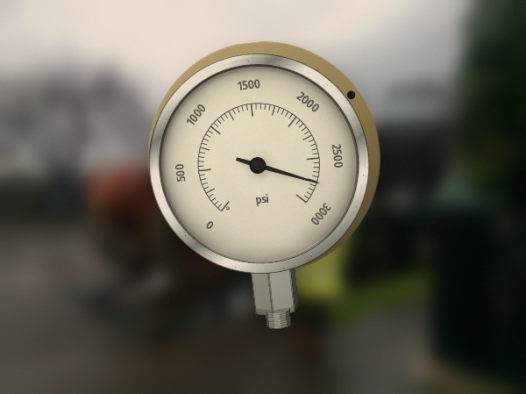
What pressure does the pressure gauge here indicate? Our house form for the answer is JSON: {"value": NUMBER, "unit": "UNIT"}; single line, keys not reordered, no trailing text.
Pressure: {"value": 2750, "unit": "psi"}
